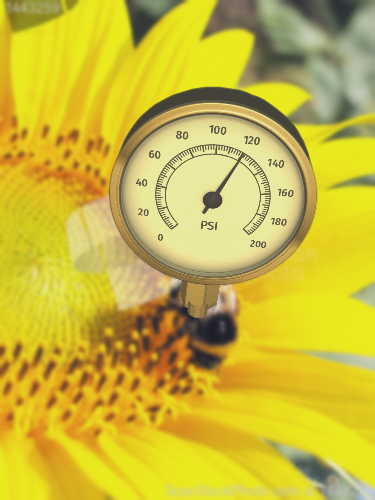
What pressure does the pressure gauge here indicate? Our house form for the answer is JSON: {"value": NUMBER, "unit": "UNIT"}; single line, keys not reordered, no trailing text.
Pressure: {"value": 120, "unit": "psi"}
